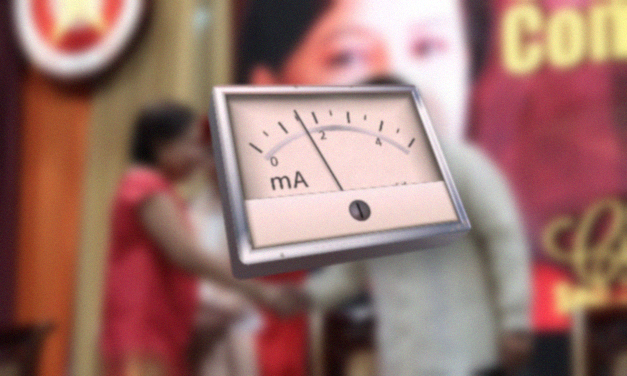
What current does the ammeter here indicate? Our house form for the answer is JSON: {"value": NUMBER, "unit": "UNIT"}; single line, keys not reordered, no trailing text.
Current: {"value": 1.5, "unit": "mA"}
